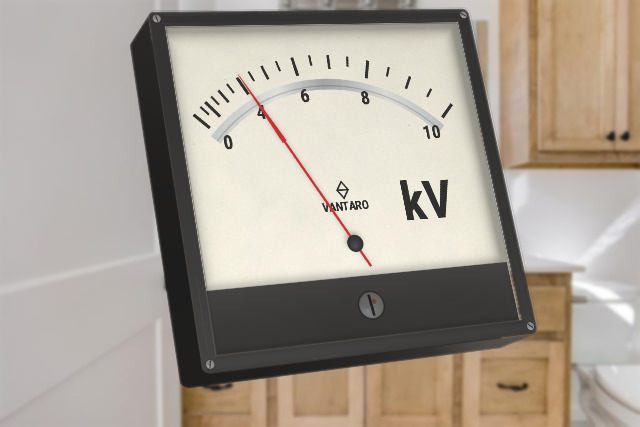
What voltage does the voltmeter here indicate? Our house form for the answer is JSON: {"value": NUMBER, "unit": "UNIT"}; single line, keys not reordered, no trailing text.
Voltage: {"value": 4, "unit": "kV"}
